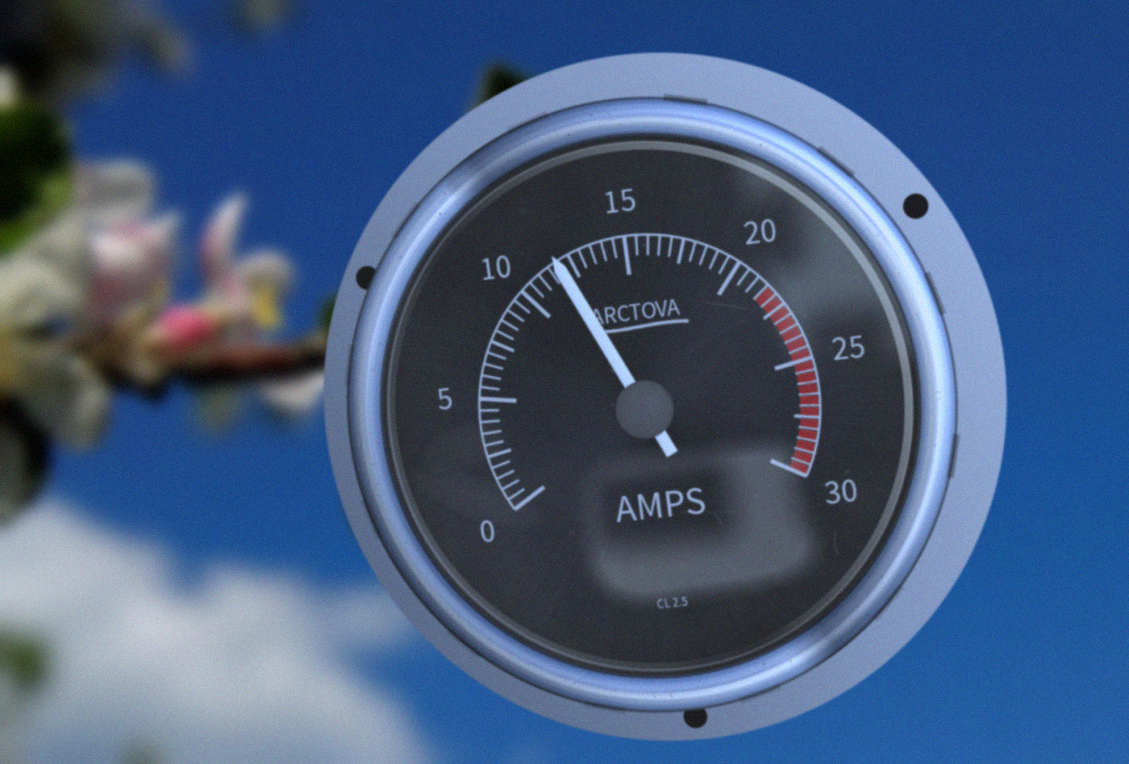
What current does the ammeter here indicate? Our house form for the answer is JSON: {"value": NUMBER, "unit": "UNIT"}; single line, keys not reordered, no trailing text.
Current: {"value": 12, "unit": "A"}
